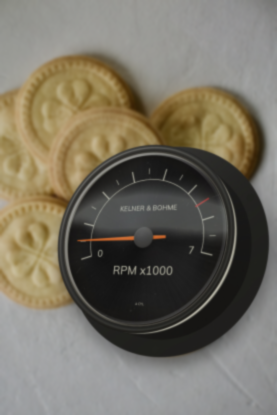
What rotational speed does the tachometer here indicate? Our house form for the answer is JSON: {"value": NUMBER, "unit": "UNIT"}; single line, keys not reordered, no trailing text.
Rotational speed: {"value": 500, "unit": "rpm"}
